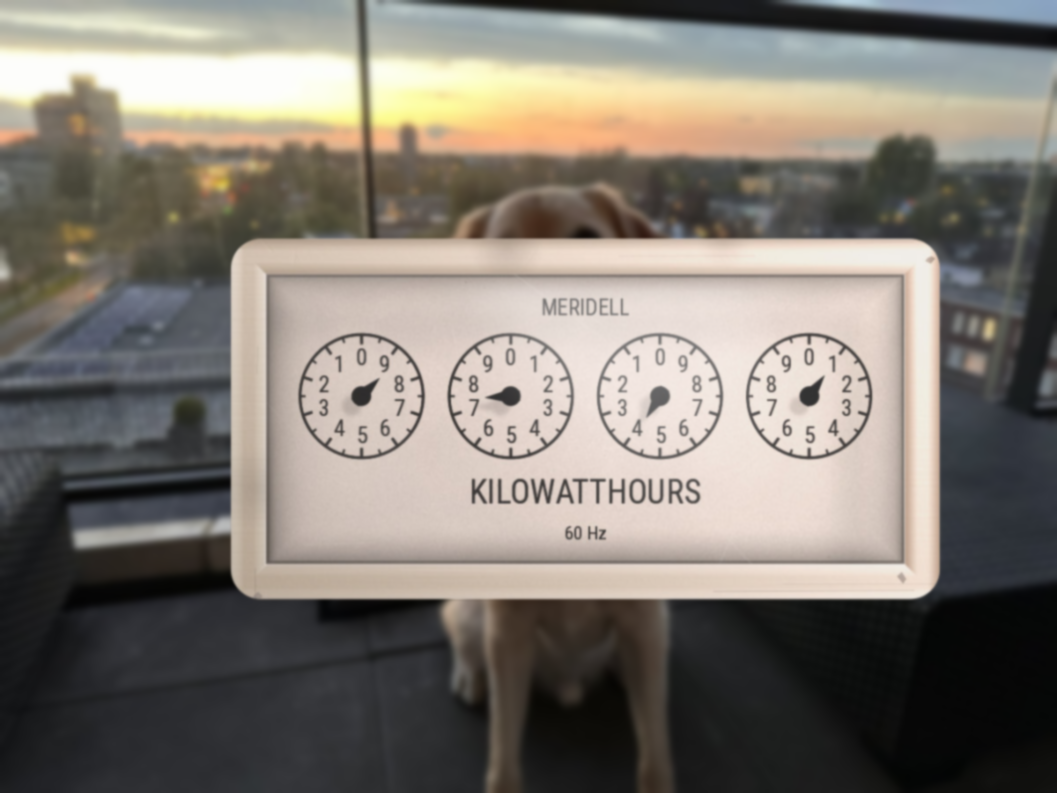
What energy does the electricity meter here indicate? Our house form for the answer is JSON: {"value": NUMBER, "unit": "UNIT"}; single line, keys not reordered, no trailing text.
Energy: {"value": 8741, "unit": "kWh"}
